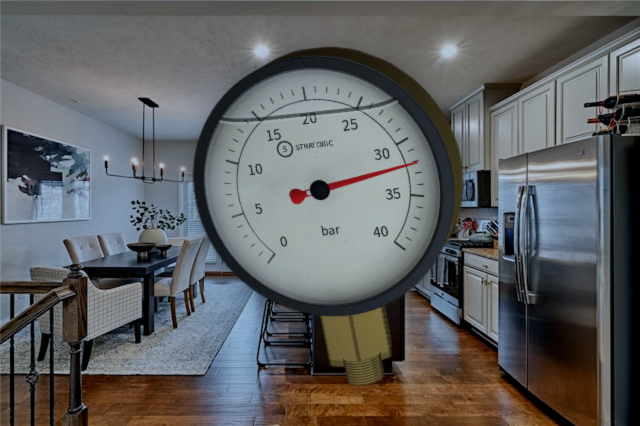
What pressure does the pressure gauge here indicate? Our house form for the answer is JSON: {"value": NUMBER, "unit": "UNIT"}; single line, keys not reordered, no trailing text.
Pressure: {"value": 32, "unit": "bar"}
